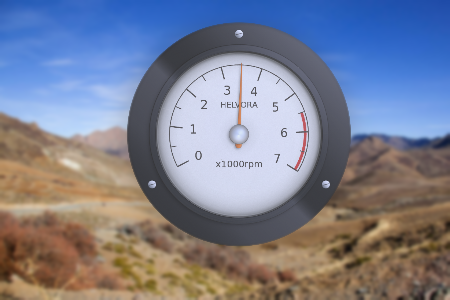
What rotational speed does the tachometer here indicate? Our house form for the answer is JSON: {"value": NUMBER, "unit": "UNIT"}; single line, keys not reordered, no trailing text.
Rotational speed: {"value": 3500, "unit": "rpm"}
